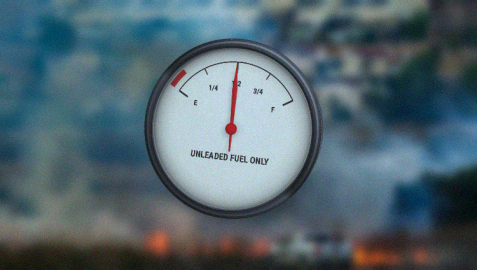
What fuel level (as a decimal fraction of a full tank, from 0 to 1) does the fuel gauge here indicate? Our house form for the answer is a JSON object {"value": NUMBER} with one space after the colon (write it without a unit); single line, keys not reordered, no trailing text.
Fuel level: {"value": 0.5}
